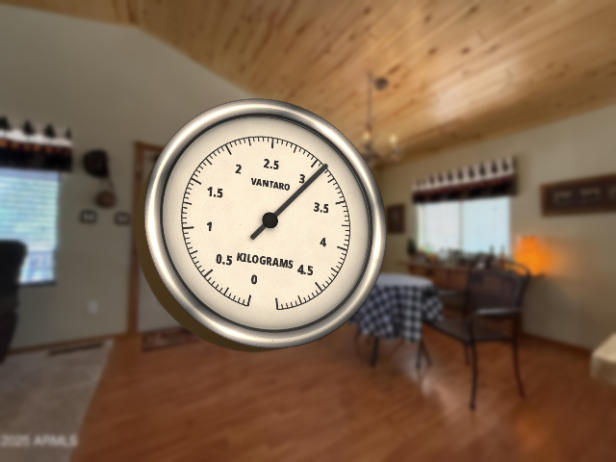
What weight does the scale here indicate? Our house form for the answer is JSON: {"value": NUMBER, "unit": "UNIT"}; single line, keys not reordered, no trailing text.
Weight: {"value": 3.1, "unit": "kg"}
